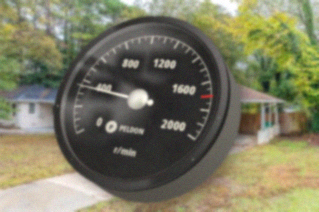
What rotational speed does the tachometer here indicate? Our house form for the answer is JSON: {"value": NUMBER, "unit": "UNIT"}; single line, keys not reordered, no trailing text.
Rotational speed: {"value": 350, "unit": "rpm"}
